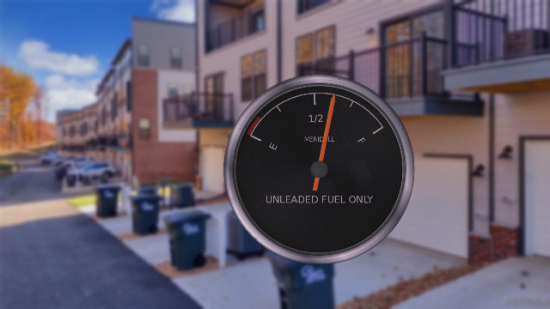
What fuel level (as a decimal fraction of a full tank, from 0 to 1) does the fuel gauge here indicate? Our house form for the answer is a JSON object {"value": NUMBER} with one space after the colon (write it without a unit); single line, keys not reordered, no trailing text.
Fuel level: {"value": 0.625}
